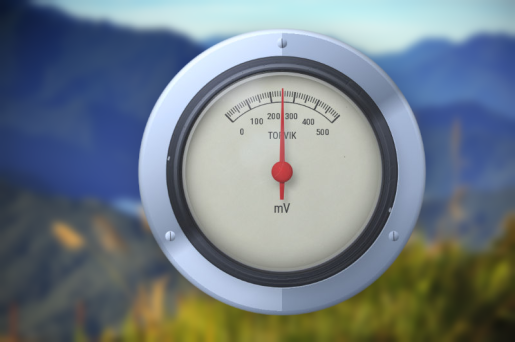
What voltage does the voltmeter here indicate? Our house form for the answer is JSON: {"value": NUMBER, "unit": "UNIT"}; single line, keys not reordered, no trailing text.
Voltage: {"value": 250, "unit": "mV"}
